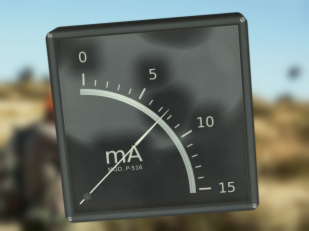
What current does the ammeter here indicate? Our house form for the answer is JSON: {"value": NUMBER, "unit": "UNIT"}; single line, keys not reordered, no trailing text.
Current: {"value": 7.5, "unit": "mA"}
